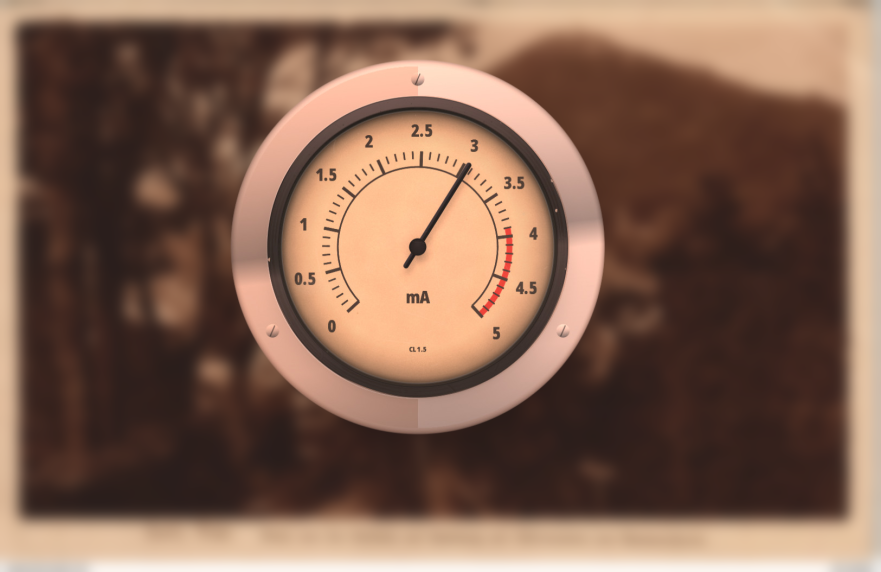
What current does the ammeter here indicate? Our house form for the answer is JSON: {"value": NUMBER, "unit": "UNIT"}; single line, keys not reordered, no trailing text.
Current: {"value": 3.05, "unit": "mA"}
